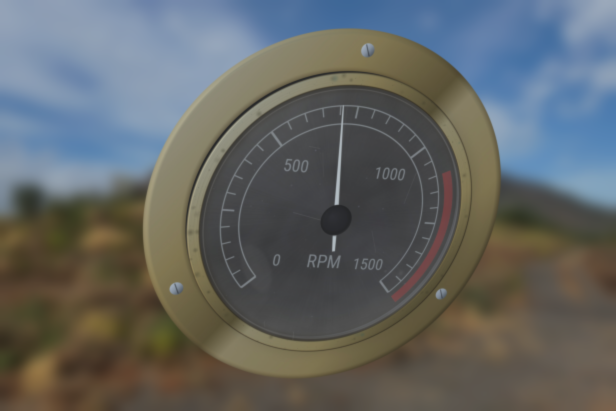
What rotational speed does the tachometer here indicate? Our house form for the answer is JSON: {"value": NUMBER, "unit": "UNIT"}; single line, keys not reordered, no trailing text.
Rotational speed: {"value": 700, "unit": "rpm"}
